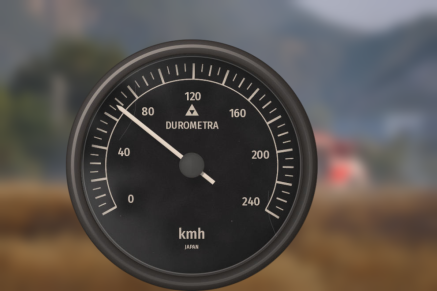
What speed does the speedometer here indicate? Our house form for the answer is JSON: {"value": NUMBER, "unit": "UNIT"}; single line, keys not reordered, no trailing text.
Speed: {"value": 67.5, "unit": "km/h"}
